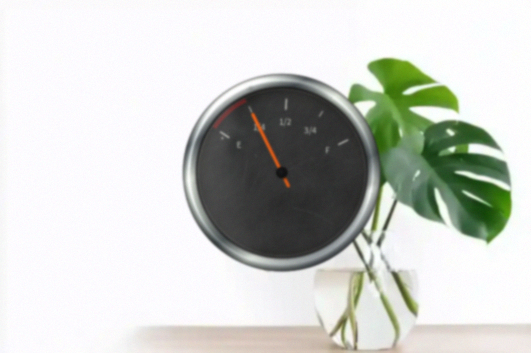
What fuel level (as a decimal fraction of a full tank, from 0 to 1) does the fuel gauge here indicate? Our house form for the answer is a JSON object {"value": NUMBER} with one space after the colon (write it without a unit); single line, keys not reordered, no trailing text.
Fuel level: {"value": 0.25}
